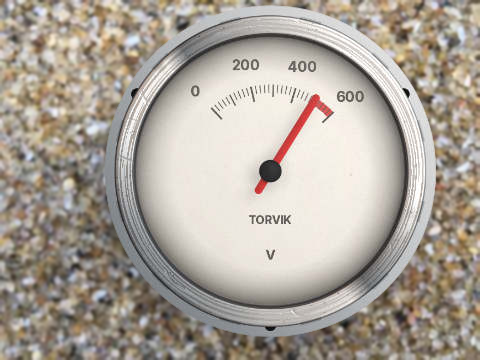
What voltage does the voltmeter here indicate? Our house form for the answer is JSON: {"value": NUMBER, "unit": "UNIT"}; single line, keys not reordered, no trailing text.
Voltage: {"value": 500, "unit": "V"}
